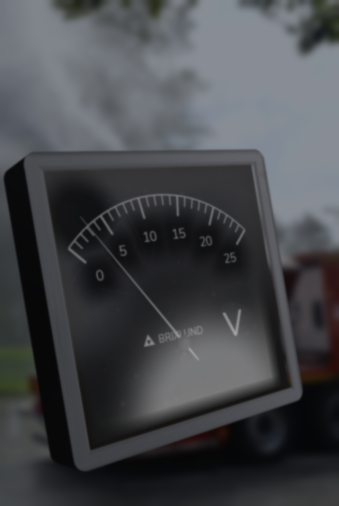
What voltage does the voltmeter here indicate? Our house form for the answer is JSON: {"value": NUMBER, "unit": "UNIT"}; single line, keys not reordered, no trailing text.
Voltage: {"value": 3, "unit": "V"}
